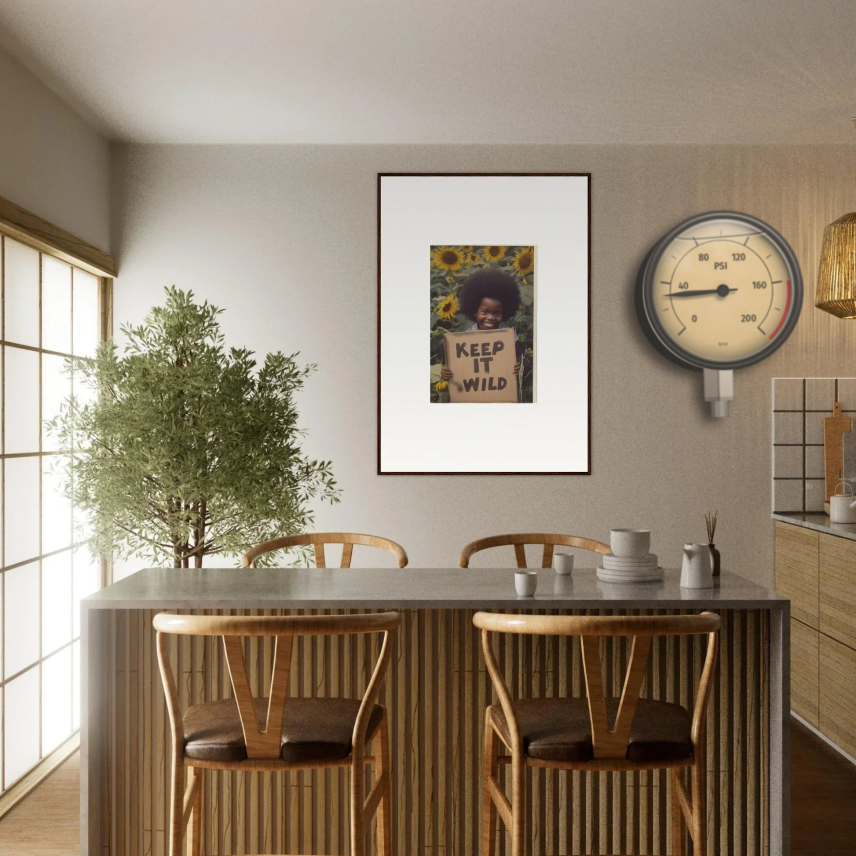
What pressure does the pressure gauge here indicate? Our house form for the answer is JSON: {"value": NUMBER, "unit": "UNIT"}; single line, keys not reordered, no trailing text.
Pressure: {"value": 30, "unit": "psi"}
